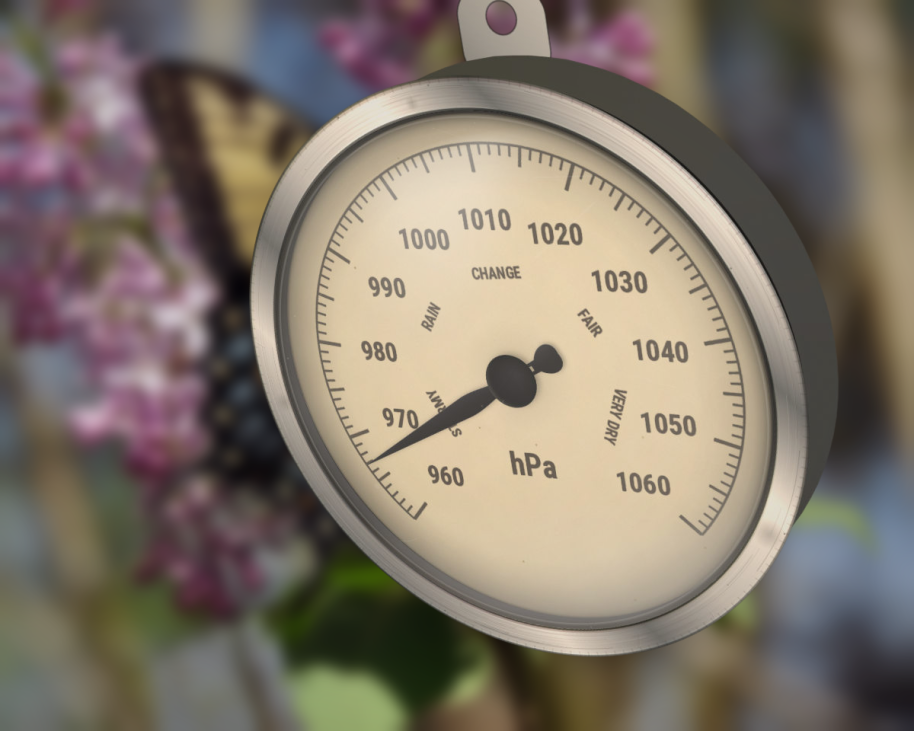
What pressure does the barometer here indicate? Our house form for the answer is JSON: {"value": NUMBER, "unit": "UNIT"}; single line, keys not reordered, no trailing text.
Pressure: {"value": 967, "unit": "hPa"}
